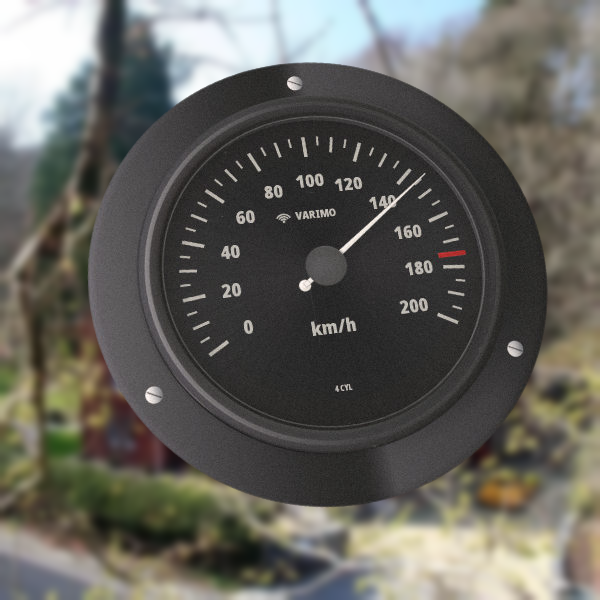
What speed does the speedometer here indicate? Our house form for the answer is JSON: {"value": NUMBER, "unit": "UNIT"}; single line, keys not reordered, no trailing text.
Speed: {"value": 145, "unit": "km/h"}
